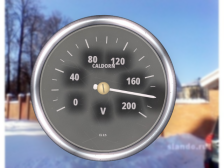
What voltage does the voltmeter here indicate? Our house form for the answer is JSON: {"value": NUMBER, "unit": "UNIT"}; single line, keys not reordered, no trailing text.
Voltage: {"value": 180, "unit": "V"}
